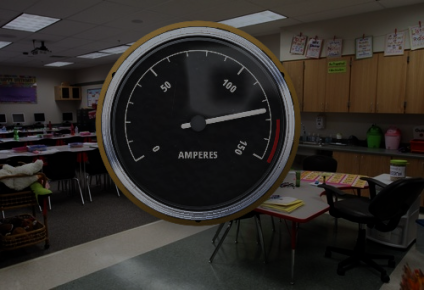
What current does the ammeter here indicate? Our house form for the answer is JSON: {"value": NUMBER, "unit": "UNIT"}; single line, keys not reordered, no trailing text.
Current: {"value": 125, "unit": "A"}
